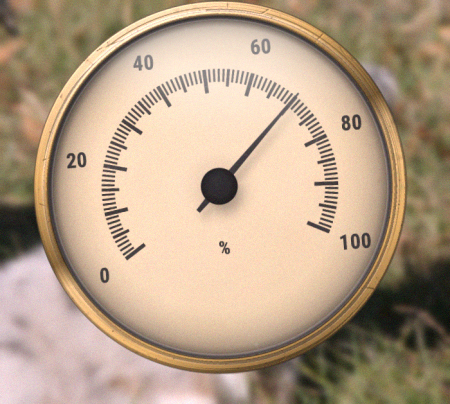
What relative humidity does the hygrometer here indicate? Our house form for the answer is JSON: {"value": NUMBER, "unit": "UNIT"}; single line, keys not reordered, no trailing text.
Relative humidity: {"value": 70, "unit": "%"}
